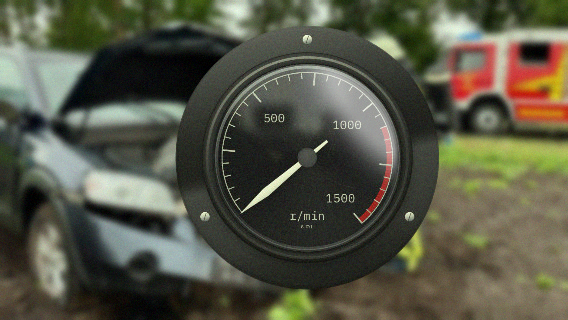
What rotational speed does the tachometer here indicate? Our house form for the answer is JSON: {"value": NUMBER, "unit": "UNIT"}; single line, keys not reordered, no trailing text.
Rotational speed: {"value": 0, "unit": "rpm"}
